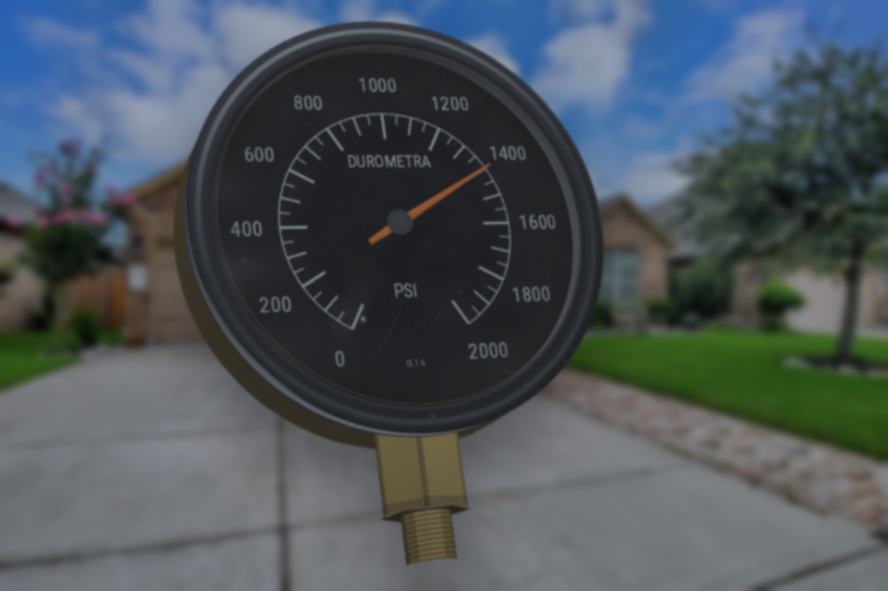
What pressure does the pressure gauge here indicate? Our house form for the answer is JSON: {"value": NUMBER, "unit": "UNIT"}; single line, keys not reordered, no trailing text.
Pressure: {"value": 1400, "unit": "psi"}
